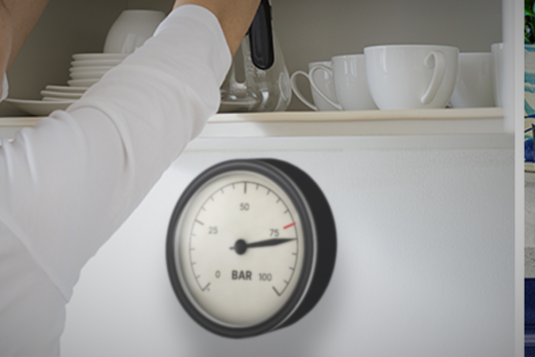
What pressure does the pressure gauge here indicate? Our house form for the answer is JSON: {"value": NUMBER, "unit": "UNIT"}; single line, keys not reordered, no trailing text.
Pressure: {"value": 80, "unit": "bar"}
